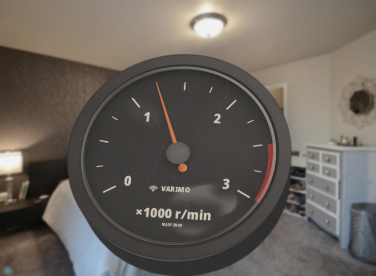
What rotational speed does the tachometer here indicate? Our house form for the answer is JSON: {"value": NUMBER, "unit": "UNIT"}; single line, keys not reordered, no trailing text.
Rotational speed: {"value": 1250, "unit": "rpm"}
